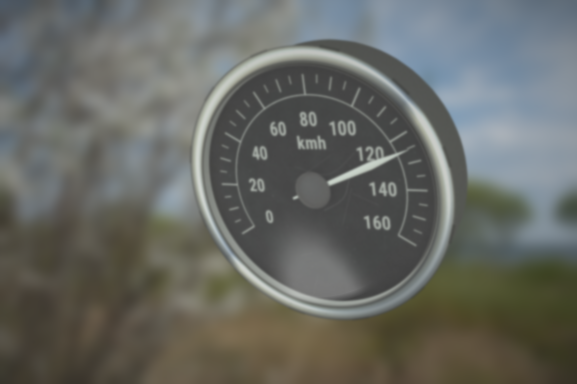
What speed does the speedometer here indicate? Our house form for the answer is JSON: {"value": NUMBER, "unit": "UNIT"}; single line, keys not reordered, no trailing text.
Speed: {"value": 125, "unit": "km/h"}
